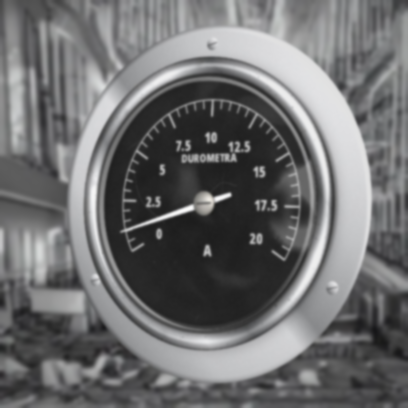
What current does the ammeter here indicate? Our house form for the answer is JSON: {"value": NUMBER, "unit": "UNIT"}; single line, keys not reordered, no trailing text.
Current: {"value": 1, "unit": "A"}
